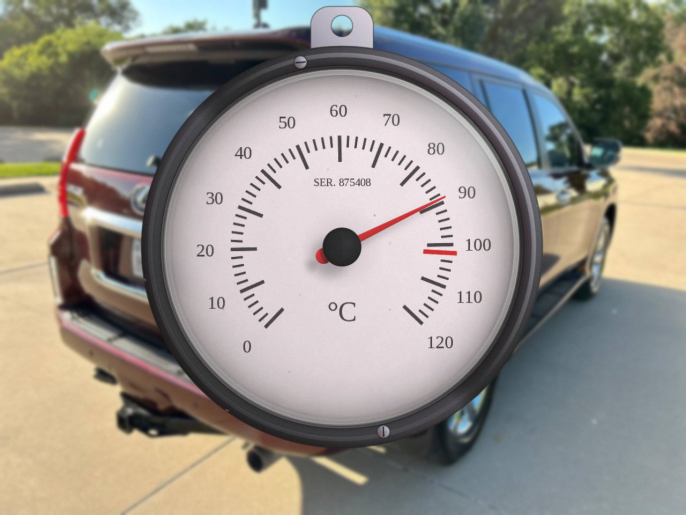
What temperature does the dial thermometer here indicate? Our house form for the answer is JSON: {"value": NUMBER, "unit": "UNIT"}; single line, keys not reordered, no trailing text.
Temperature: {"value": 89, "unit": "°C"}
